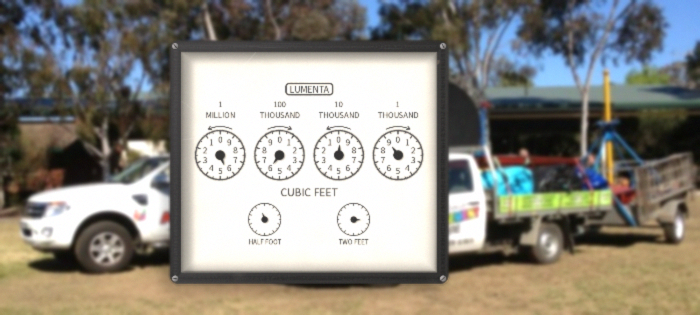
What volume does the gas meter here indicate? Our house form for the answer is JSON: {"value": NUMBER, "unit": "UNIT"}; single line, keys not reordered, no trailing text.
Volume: {"value": 559900, "unit": "ft³"}
